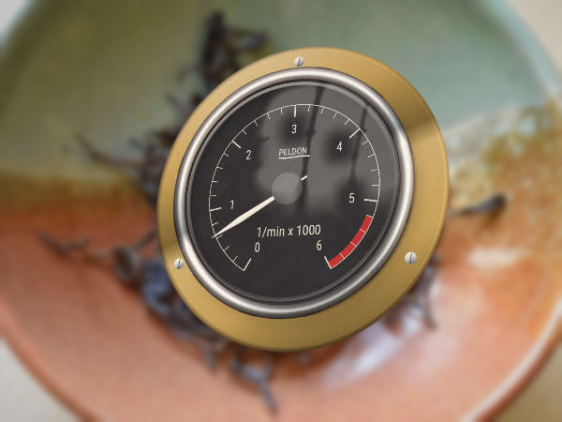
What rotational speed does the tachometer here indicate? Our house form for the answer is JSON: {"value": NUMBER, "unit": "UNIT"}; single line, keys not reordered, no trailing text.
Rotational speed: {"value": 600, "unit": "rpm"}
